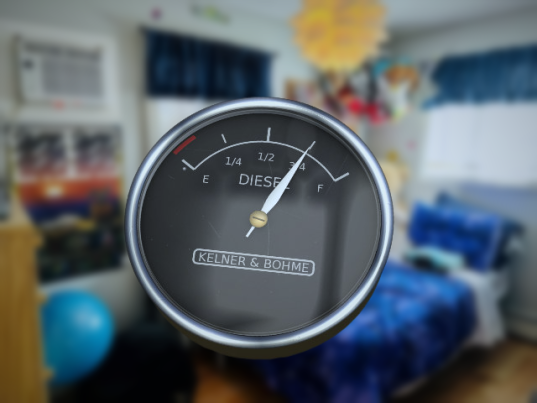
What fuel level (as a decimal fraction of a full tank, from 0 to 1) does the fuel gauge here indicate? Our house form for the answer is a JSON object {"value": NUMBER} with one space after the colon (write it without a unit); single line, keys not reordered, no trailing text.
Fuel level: {"value": 0.75}
